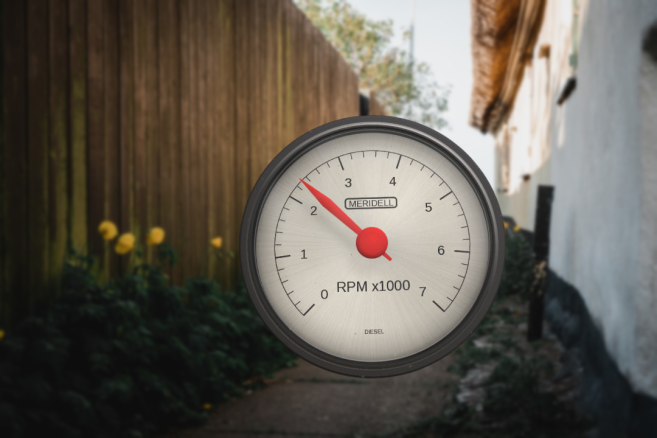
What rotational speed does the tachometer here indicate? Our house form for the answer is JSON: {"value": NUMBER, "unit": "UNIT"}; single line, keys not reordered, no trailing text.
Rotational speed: {"value": 2300, "unit": "rpm"}
